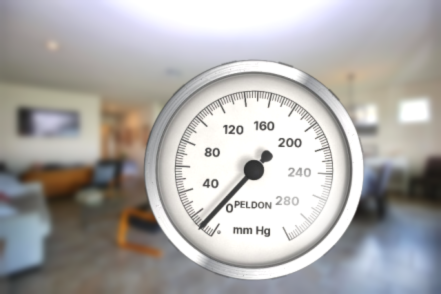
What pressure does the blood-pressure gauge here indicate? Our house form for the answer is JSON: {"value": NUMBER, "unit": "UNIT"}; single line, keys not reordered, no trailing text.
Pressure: {"value": 10, "unit": "mmHg"}
